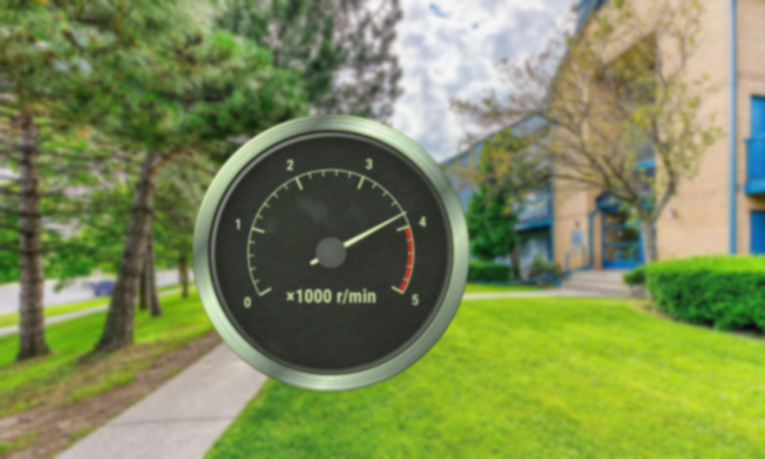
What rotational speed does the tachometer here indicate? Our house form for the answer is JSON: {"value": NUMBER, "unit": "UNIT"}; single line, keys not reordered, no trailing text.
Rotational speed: {"value": 3800, "unit": "rpm"}
